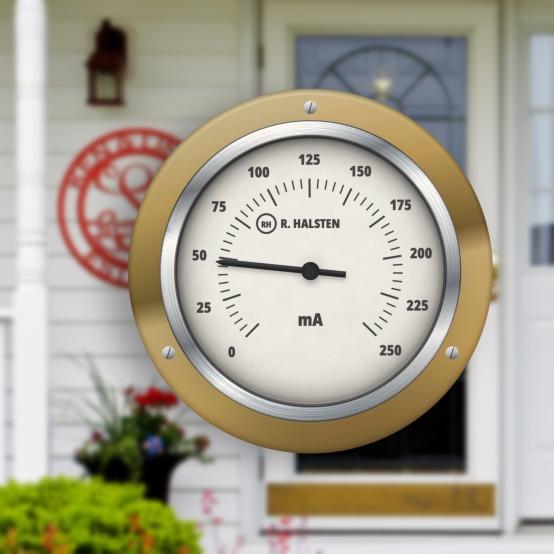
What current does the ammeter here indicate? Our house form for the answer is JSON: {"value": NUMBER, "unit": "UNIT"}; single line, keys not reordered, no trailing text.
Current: {"value": 47.5, "unit": "mA"}
